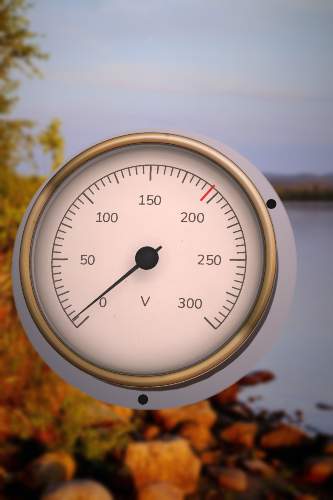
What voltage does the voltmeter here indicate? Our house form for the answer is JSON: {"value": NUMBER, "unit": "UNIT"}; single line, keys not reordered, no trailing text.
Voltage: {"value": 5, "unit": "V"}
